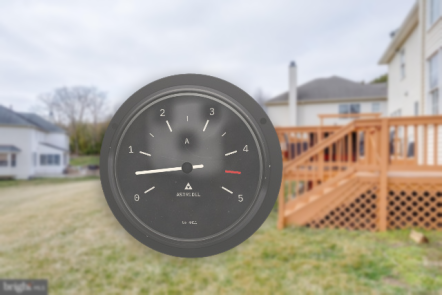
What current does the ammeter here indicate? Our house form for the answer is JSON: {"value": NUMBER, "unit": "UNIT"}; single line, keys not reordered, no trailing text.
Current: {"value": 0.5, "unit": "A"}
